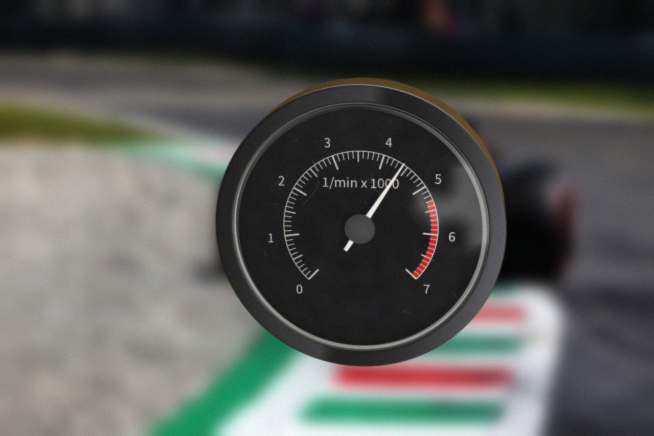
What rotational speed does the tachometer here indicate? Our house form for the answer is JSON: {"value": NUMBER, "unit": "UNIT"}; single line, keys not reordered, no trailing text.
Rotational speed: {"value": 4400, "unit": "rpm"}
